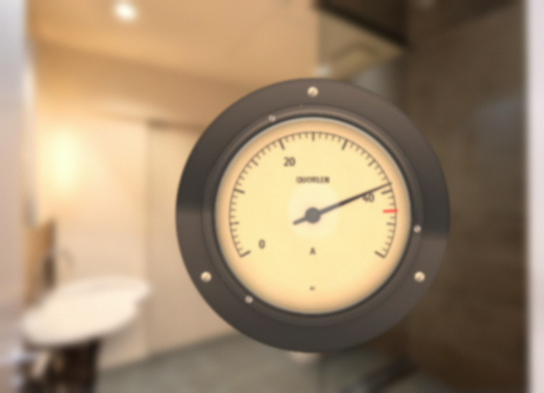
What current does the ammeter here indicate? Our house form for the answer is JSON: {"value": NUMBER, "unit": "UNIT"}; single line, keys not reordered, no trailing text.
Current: {"value": 39, "unit": "A"}
